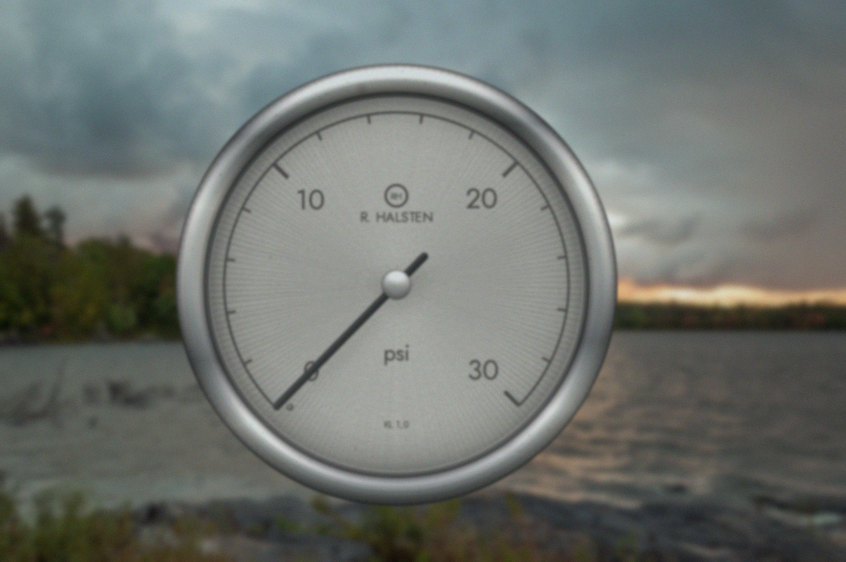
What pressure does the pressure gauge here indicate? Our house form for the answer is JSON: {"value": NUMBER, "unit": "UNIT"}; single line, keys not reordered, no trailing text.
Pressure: {"value": 0, "unit": "psi"}
